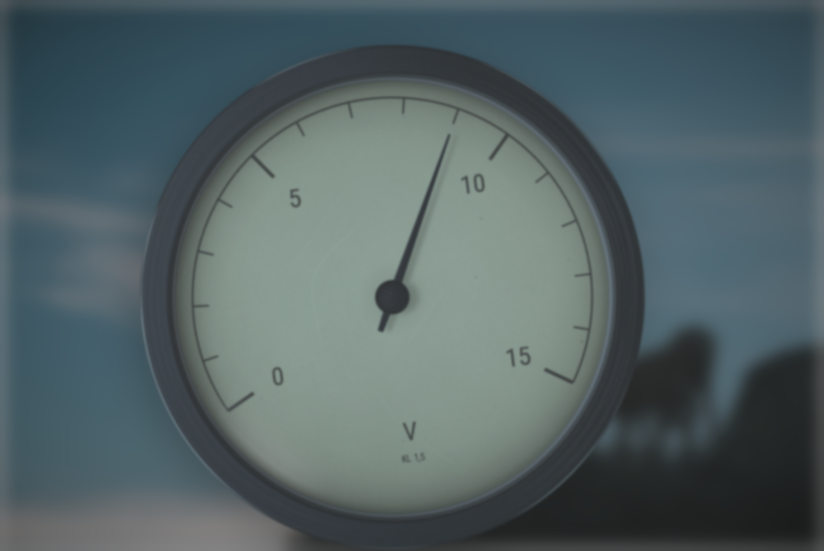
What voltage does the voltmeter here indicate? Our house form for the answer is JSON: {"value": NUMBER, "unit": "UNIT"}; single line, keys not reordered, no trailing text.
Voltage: {"value": 9, "unit": "V"}
